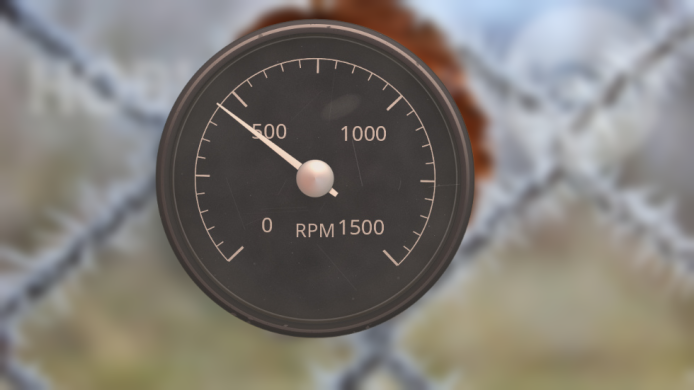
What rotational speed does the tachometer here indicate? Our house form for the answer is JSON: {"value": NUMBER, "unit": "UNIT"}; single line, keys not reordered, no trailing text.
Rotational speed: {"value": 450, "unit": "rpm"}
